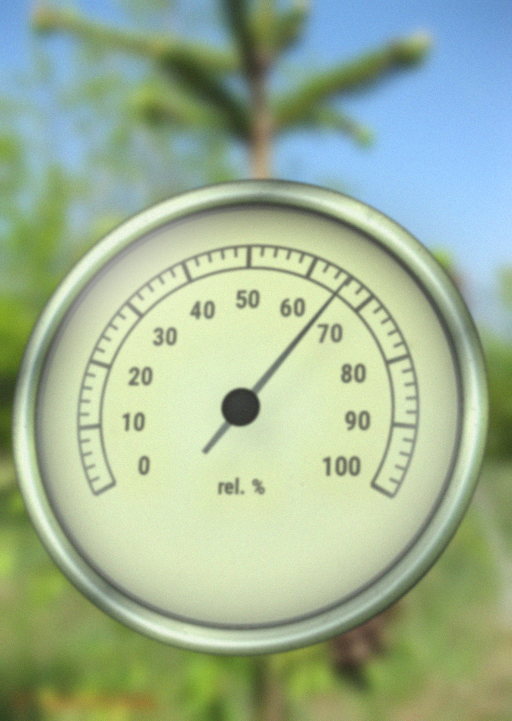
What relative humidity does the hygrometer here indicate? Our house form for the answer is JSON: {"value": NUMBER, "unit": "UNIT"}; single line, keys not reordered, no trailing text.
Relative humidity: {"value": 66, "unit": "%"}
